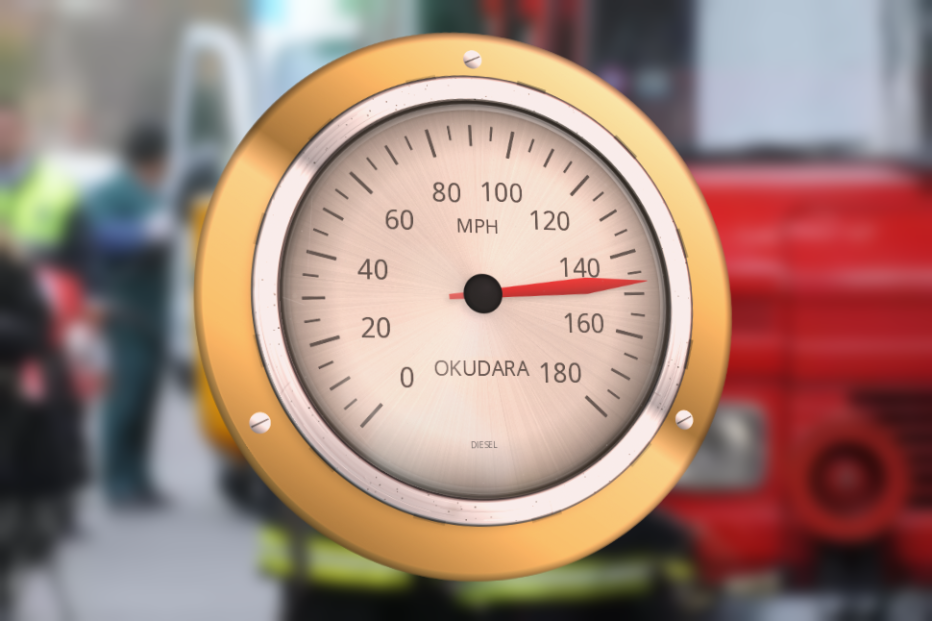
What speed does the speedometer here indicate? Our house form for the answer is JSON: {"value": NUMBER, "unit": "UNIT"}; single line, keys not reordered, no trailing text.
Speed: {"value": 147.5, "unit": "mph"}
